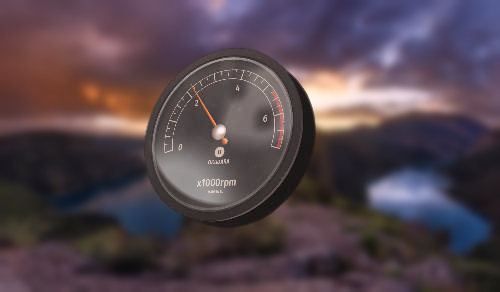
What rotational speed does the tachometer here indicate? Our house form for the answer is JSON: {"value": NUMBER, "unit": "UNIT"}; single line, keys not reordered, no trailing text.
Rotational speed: {"value": 2250, "unit": "rpm"}
